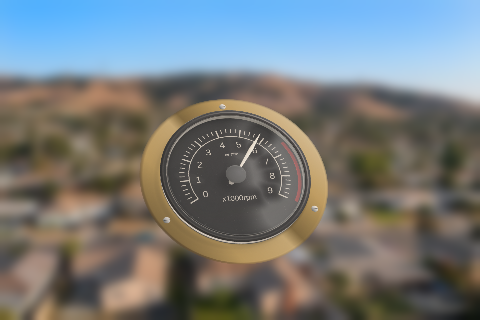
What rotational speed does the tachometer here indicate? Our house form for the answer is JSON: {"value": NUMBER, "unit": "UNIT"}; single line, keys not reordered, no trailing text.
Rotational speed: {"value": 5800, "unit": "rpm"}
